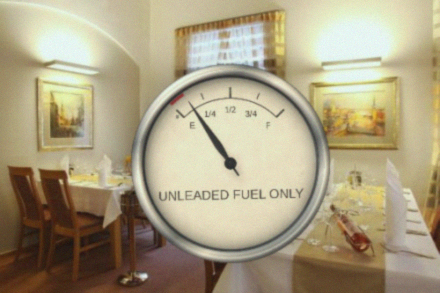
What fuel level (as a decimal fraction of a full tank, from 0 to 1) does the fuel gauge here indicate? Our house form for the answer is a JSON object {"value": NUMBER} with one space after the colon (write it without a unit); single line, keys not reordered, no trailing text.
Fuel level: {"value": 0.125}
